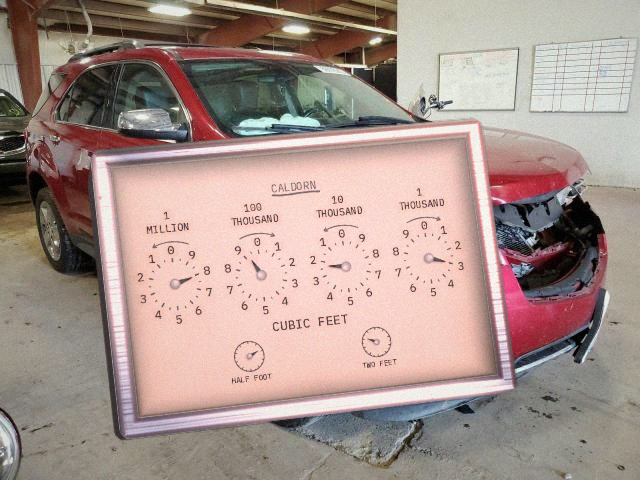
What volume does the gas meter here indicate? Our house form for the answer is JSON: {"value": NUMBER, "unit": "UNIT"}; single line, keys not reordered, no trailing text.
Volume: {"value": 792300, "unit": "ft³"}
